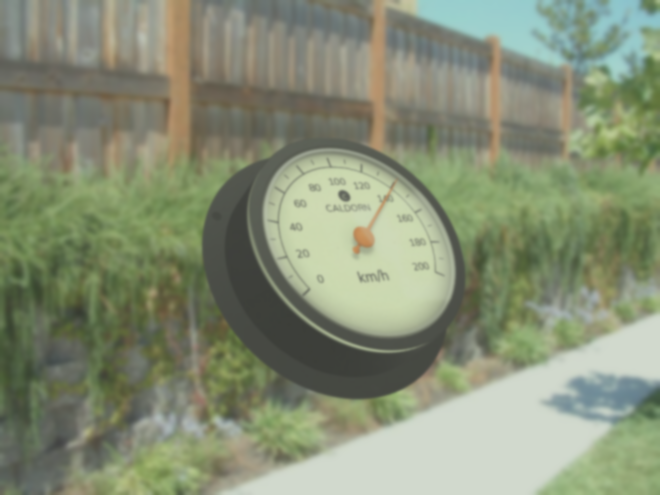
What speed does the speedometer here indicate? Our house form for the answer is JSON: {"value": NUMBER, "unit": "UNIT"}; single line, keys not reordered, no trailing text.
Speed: {"value": 140, "unit": "km/h"}
